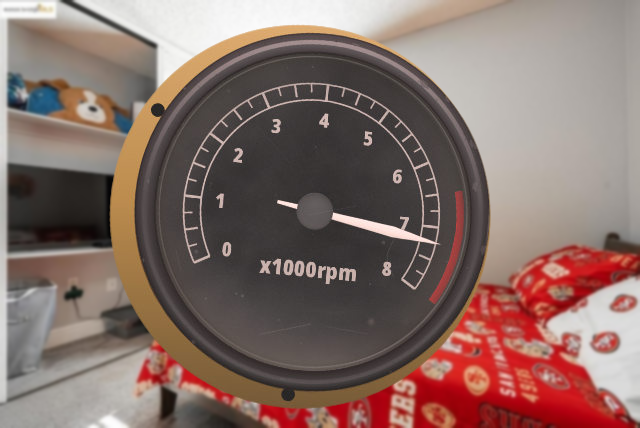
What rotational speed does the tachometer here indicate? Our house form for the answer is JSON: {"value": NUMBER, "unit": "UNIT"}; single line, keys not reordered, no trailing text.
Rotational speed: {"value": 7250, "unit": "rpm"}
